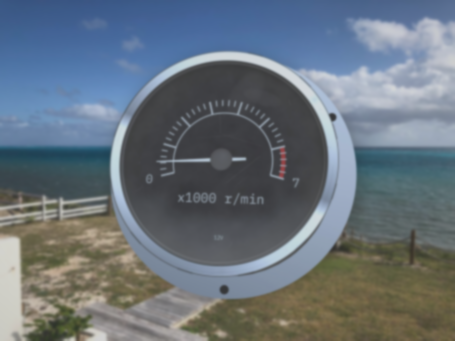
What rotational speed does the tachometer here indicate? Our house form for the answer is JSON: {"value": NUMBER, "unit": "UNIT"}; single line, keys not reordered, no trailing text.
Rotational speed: {"value": 400, "unit": "rpm"}
